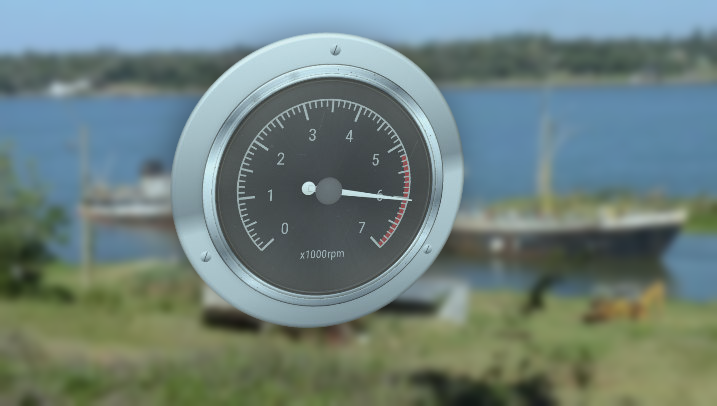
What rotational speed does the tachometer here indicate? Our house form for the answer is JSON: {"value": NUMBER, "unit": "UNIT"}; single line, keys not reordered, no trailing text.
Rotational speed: {"value": 6000, "unit": "rpm"}
